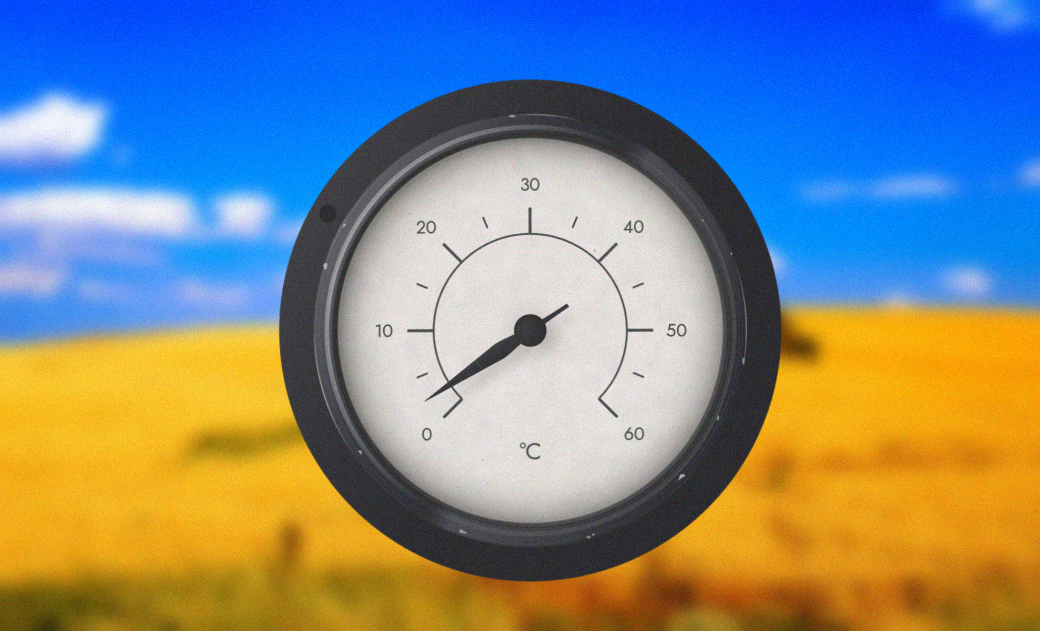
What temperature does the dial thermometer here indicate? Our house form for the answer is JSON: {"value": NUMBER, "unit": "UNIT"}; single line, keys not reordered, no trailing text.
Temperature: {"value": 2.5, "unit": "°C"}
